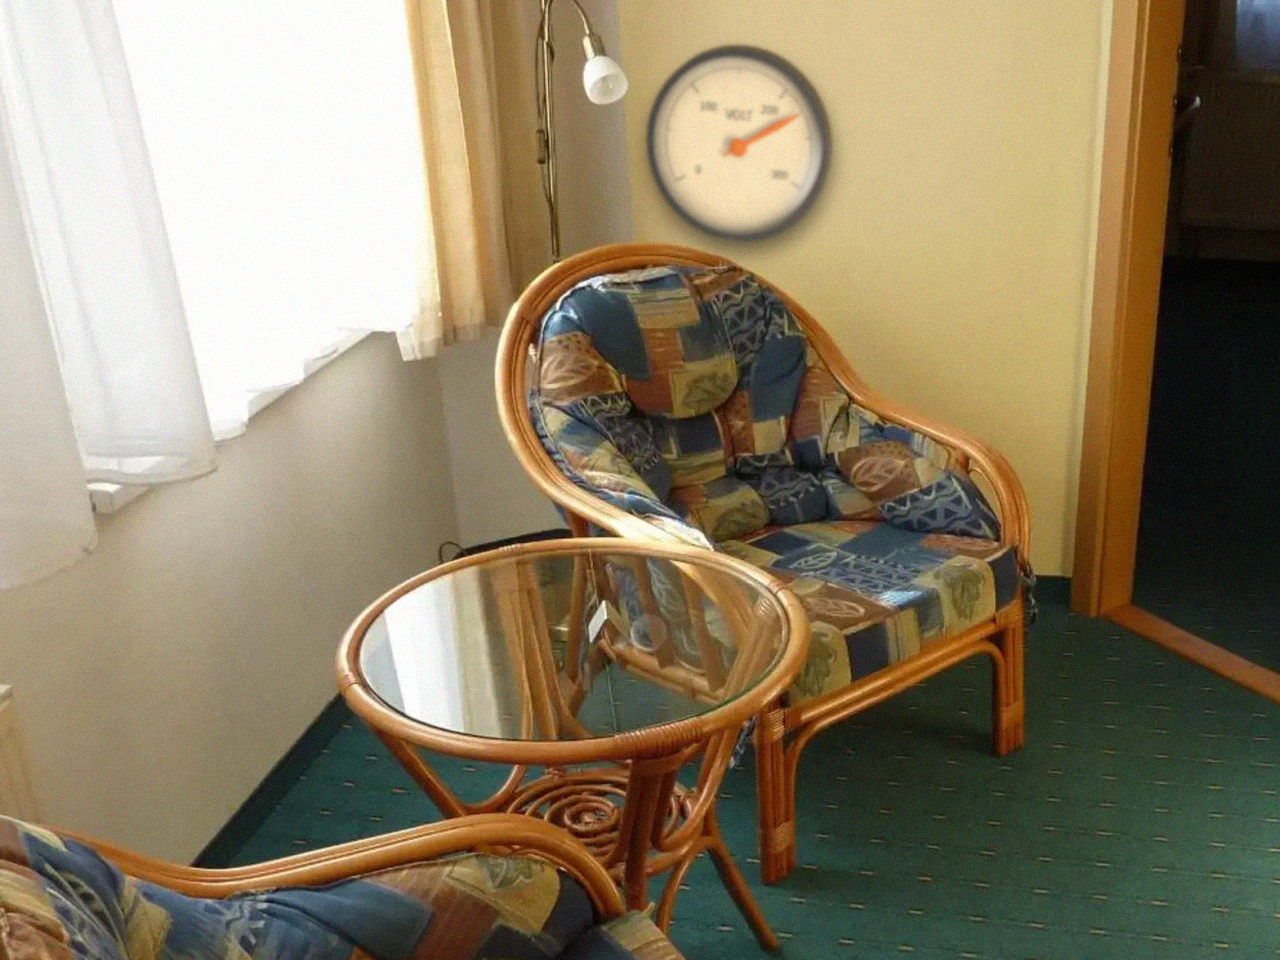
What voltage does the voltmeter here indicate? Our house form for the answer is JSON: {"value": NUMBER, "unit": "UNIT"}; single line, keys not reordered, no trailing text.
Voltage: {"value": 225, "unit": "V"}
